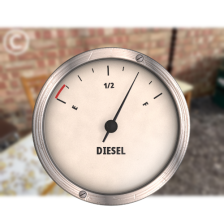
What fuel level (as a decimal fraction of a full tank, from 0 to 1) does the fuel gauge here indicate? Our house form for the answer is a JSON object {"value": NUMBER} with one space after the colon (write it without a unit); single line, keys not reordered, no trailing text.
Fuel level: {"value": 0.75}
